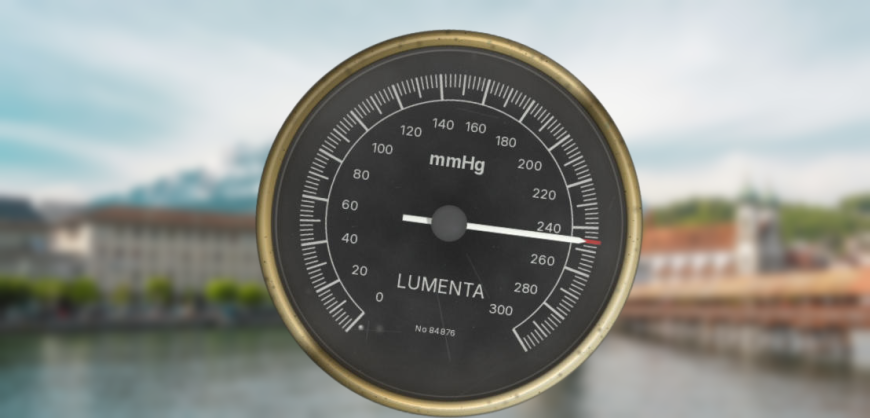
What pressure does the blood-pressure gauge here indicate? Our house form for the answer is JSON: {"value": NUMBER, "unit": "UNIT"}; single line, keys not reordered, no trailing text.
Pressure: {"value": 246, "unit": "mmHg"}
